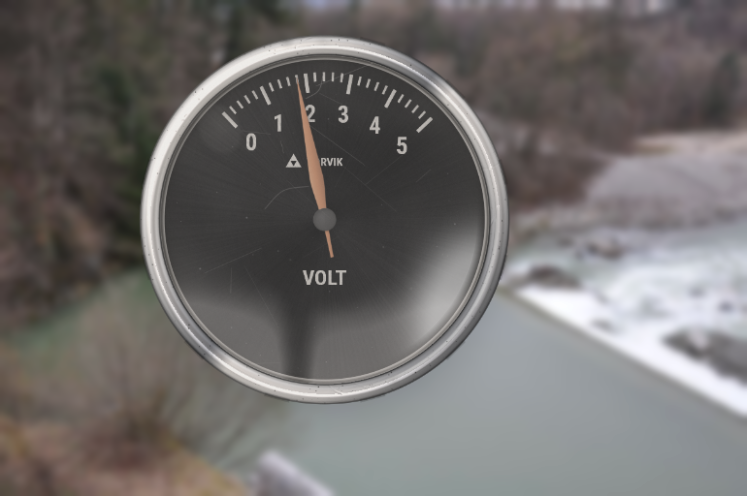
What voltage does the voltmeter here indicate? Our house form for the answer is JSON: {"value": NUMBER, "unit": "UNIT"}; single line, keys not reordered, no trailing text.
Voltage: {"value": 1.8, "unit": "V"}
